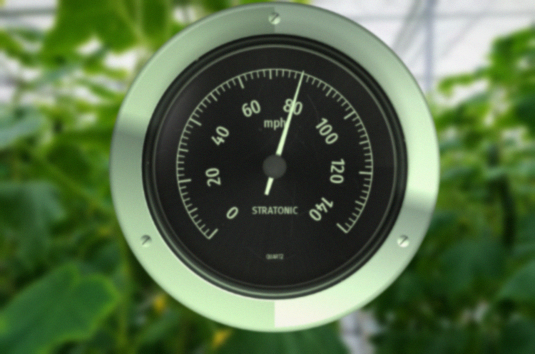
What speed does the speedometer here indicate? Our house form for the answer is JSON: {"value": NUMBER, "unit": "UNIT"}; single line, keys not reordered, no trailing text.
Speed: {"value": 80, "unit": "mph"}
